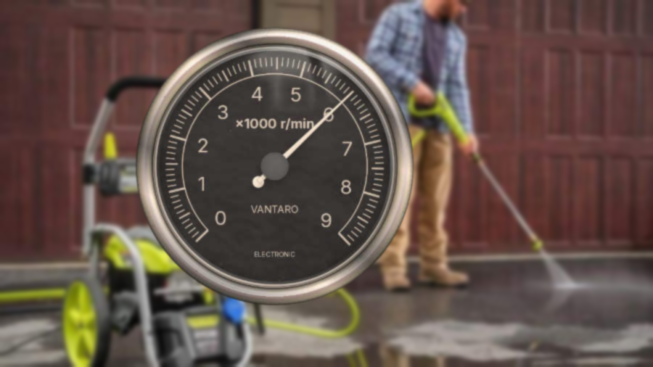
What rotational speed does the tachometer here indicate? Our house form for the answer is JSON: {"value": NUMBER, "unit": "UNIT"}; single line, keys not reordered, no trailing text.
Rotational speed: {"value": 6000, "unit": "rpm"}
